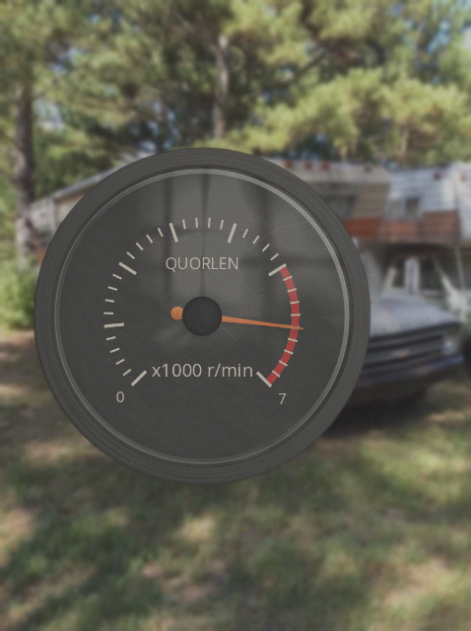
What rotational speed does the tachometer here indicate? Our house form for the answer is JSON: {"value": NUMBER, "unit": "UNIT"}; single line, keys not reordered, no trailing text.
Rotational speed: {"value": 6000, "unit": "rpm"}
